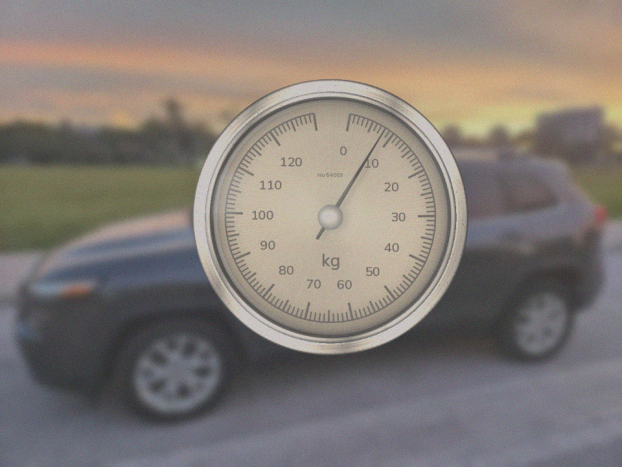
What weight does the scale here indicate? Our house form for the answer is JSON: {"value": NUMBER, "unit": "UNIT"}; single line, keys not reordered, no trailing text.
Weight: {"value": 8, "unit": "kg"}
